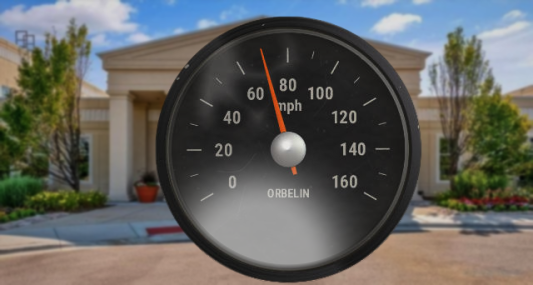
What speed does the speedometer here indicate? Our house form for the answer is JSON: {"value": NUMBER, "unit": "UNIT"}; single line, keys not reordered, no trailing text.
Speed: {"value": 70, "unit": "mph"}
